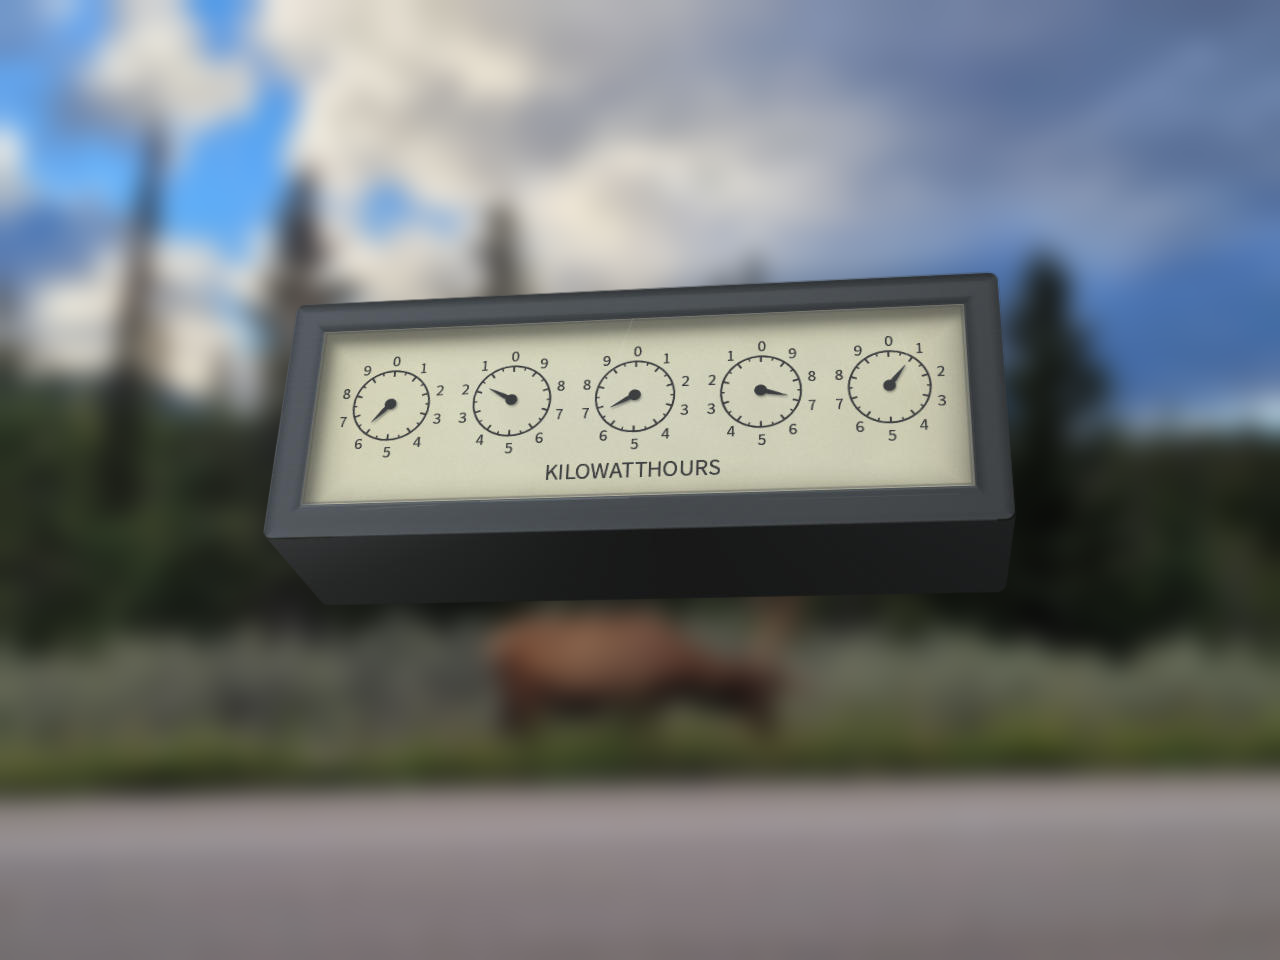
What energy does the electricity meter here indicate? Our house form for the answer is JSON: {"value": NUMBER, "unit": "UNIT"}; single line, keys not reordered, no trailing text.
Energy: {"value": 61671, "unit": "kWh"}
